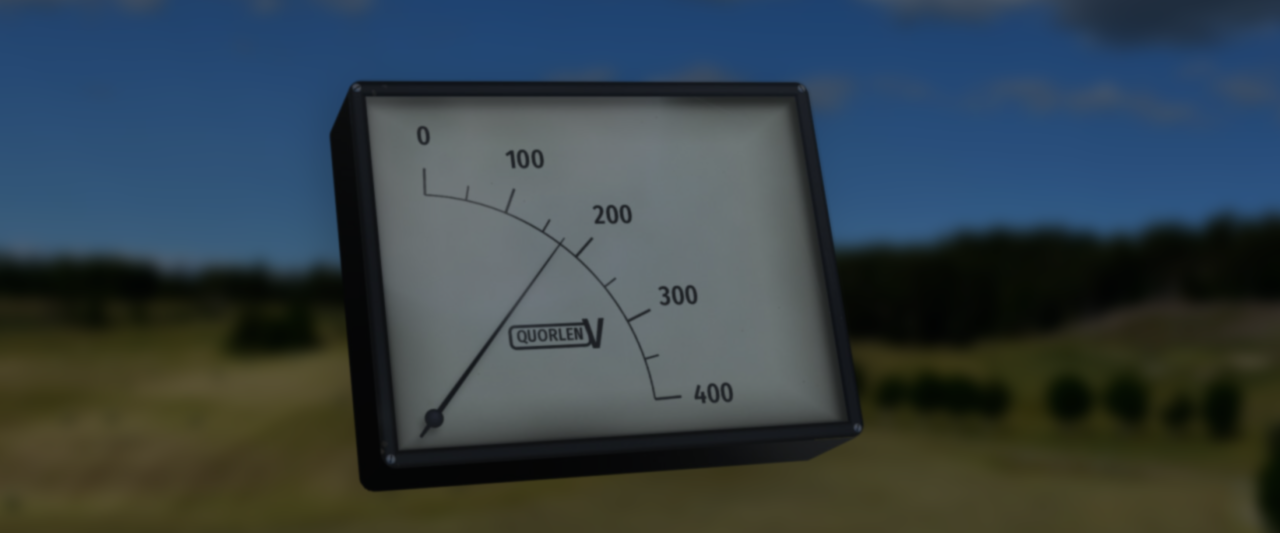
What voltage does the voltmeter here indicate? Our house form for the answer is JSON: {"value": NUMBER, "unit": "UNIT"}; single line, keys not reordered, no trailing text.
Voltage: {"value": 175, "unit": "V"}
